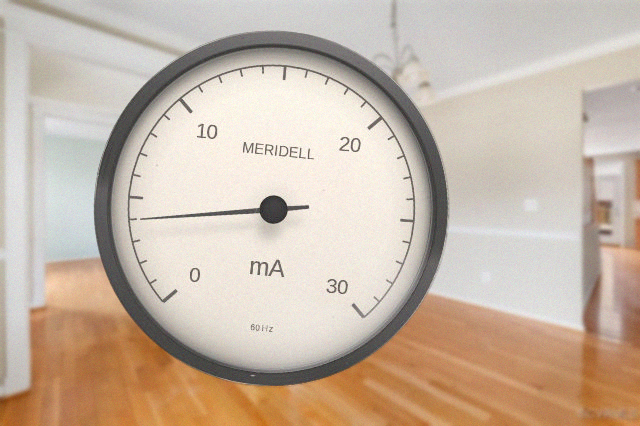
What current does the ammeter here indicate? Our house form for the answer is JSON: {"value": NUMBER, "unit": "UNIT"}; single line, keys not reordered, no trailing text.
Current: {"value": 4, "unit": "mA"}
